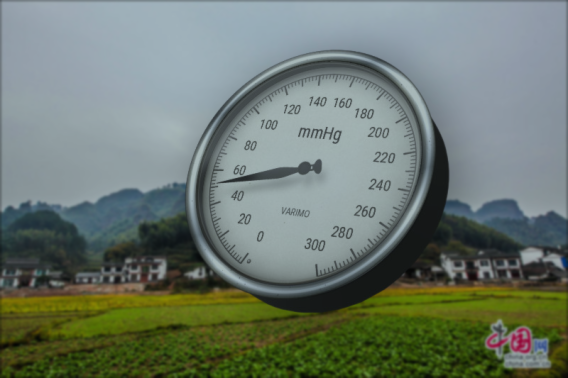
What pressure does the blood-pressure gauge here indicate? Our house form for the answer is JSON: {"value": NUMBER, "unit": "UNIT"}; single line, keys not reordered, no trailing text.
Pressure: {"value": 50, "unit": "mmHg"}
